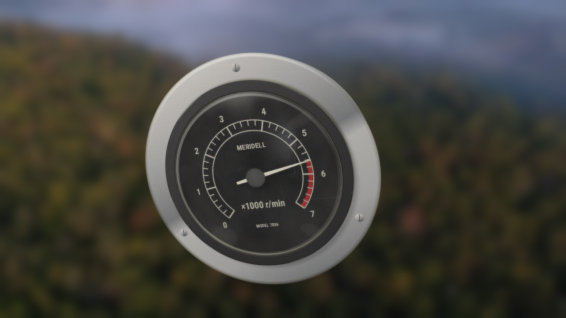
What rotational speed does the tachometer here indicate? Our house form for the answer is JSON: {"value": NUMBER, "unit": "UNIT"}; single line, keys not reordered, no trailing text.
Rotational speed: {"value": 5600, "unit": "rpm"}
